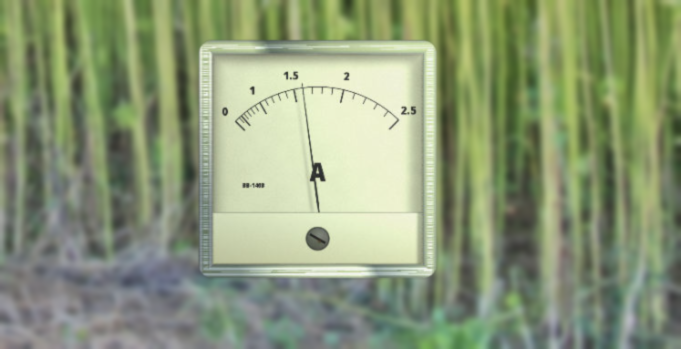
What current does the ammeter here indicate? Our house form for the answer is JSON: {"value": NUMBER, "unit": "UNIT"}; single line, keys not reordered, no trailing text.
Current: {"value": 1.6, "unit": "A"}
